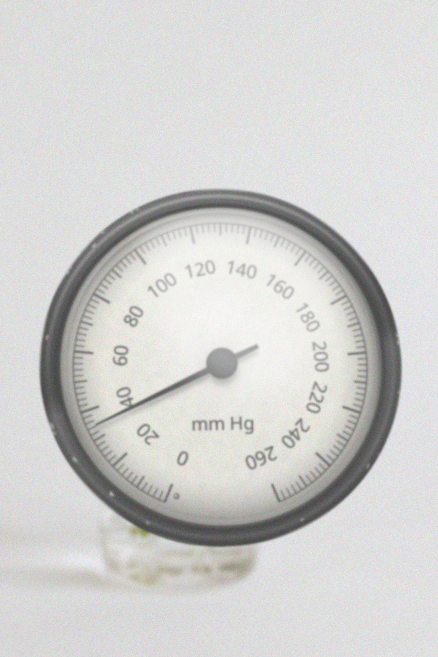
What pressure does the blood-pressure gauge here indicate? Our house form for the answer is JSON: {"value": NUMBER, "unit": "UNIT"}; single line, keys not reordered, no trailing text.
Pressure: {"value": 34, "unit": "mmHg"}
